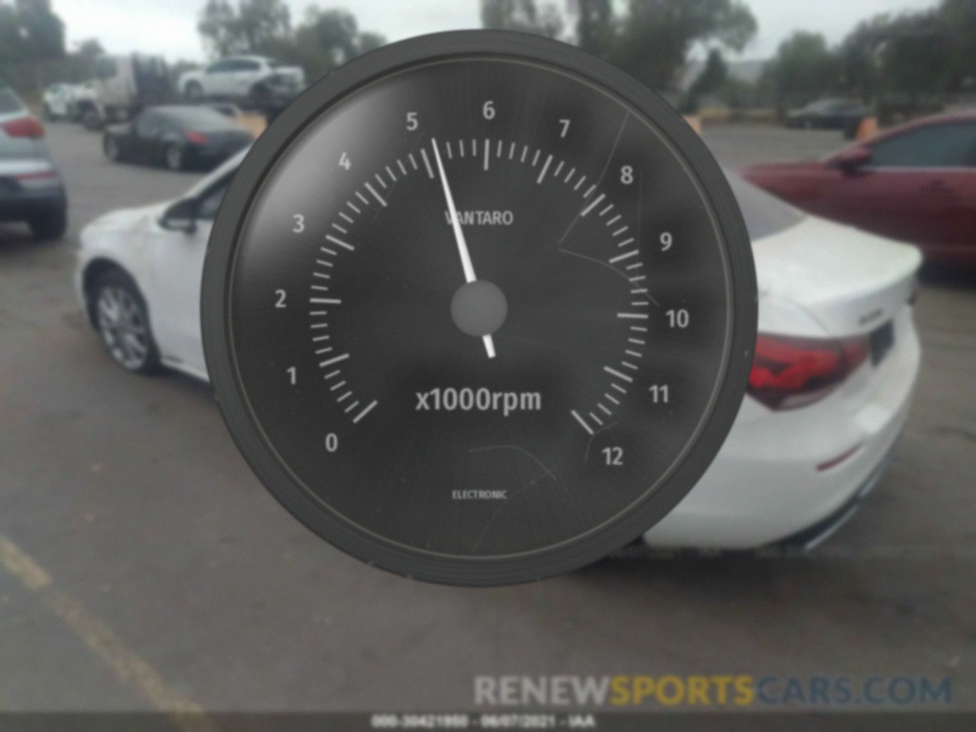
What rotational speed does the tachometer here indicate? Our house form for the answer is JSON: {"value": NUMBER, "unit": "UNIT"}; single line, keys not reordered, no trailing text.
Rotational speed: {"value": 5200, "unit": "rpm"}
